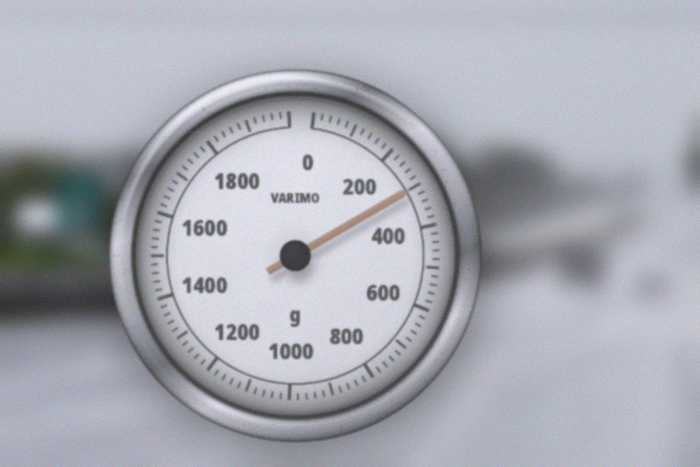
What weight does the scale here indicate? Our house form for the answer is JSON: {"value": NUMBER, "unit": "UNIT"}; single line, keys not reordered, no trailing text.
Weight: {"value": 300, "unit": "g"}
